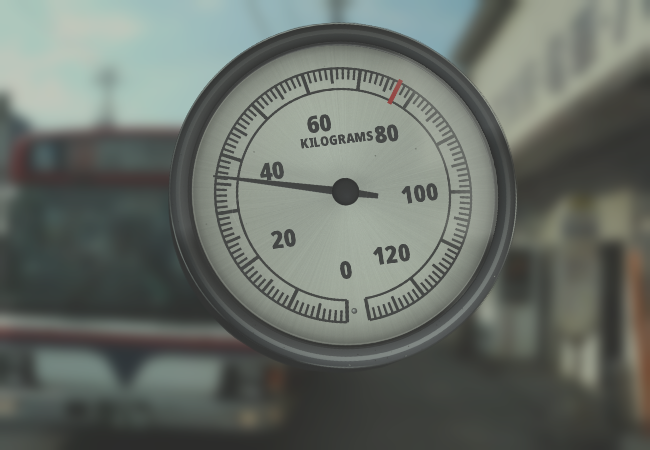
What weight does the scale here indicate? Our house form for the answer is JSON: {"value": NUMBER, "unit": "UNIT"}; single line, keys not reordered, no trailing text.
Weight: {"value": 36, "unit": "kg"}
